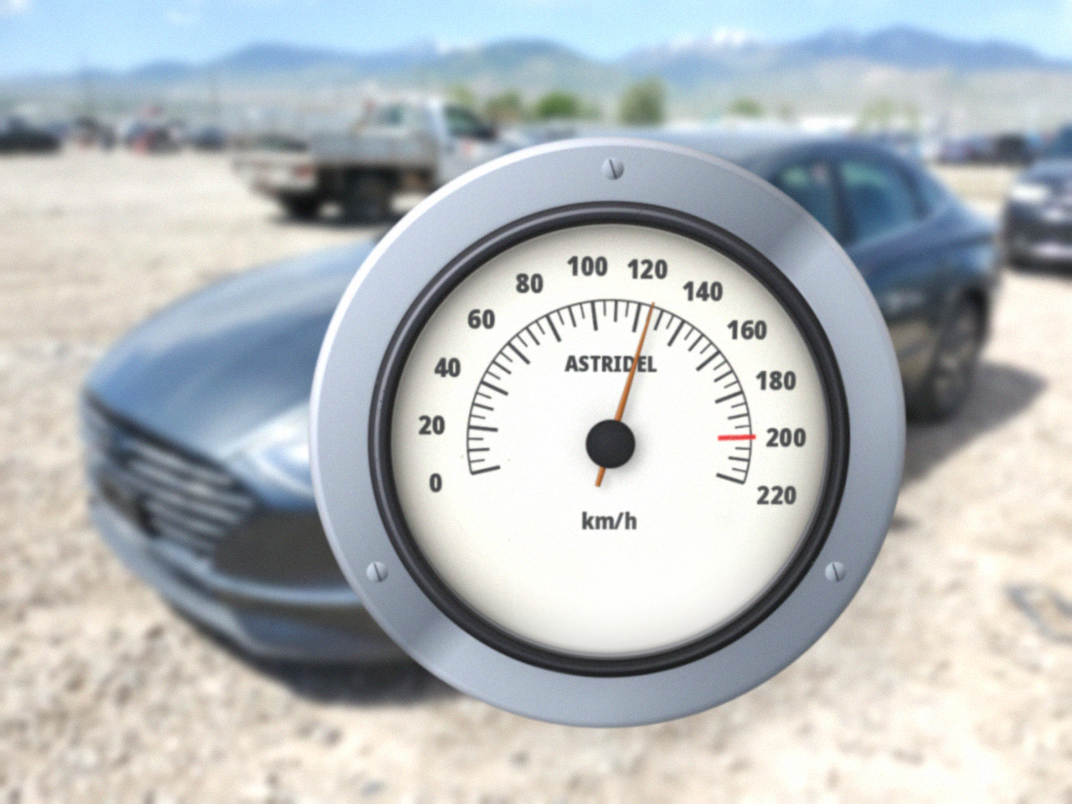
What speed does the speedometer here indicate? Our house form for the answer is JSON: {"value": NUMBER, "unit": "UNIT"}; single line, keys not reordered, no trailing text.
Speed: {"value": 125, "unit": "km/h"}
